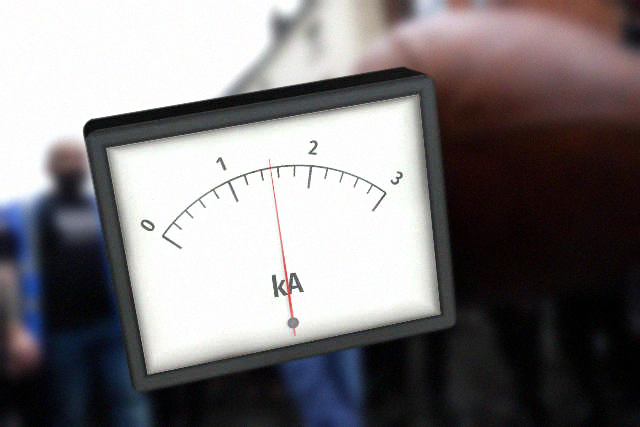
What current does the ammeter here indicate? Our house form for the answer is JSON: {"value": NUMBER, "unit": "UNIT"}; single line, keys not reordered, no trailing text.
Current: {"value": 1.5, "unit": "kA"}
